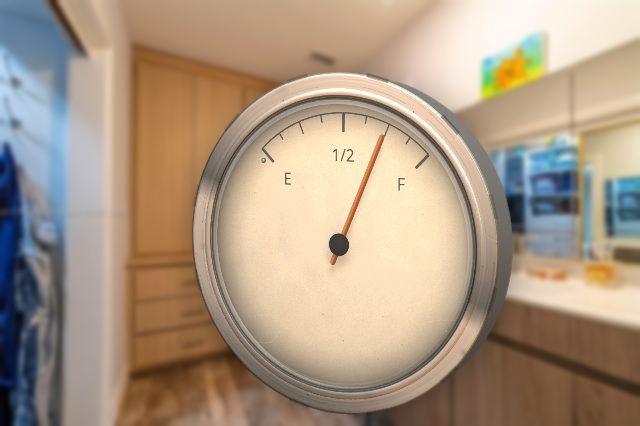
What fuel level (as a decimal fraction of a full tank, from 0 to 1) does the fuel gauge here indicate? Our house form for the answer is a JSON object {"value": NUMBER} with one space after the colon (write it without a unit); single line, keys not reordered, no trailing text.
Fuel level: {"value": 0.75}
